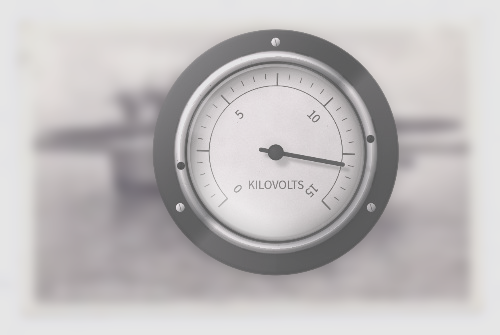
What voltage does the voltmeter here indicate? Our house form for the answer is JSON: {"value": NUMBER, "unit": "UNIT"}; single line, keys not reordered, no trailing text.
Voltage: {"value": 13, "unit": "kV"}
